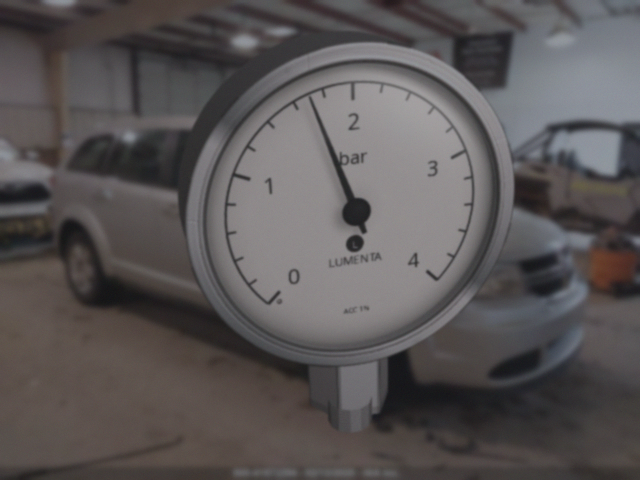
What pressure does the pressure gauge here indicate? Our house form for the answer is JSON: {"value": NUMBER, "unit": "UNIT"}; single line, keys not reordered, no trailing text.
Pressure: {"value": 1.7, "unit": "bar"}
